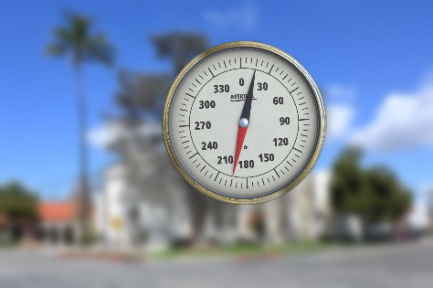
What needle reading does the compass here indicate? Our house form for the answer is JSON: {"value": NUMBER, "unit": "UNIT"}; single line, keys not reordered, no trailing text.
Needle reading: {"value": 195, "unit": "°"}
